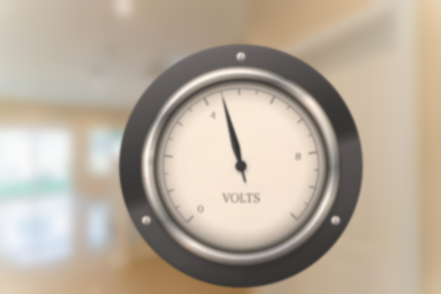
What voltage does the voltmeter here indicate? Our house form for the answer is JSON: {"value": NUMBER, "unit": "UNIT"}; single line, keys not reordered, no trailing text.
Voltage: {"value": 4.5, "unit": "V"}
